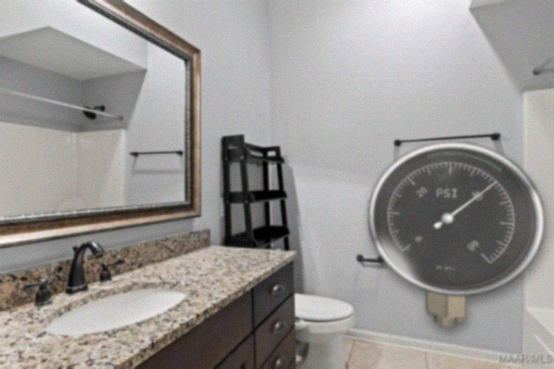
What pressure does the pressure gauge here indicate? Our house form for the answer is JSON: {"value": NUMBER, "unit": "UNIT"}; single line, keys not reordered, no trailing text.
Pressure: {"value": 40, "unit": "psi"}
